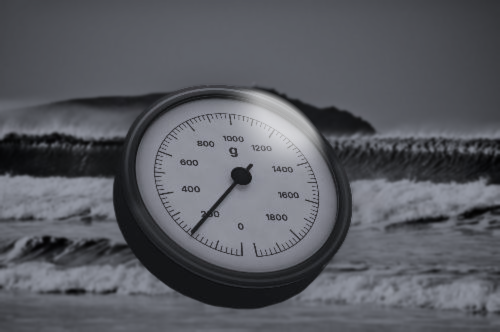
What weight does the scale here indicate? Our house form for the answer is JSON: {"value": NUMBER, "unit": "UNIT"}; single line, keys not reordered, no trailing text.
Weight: {"value": 200, "unit": "g"}
